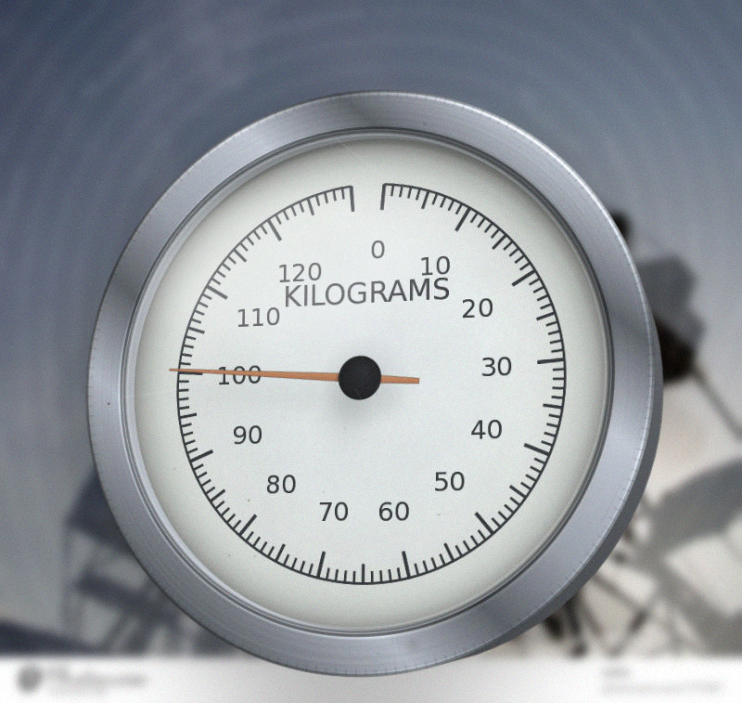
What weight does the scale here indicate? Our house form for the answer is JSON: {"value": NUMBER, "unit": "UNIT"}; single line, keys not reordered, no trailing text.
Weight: {"value": 100, "unit": "kg"}
